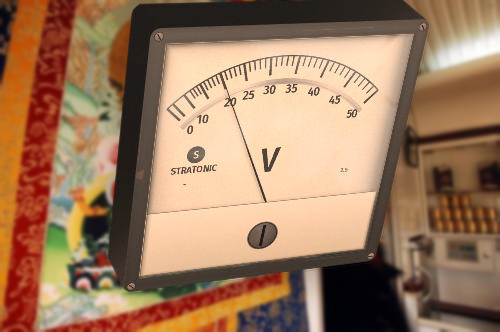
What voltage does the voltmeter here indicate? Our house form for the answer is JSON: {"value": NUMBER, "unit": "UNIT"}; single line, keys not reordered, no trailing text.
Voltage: {"value": 20, "unit": "V"}
